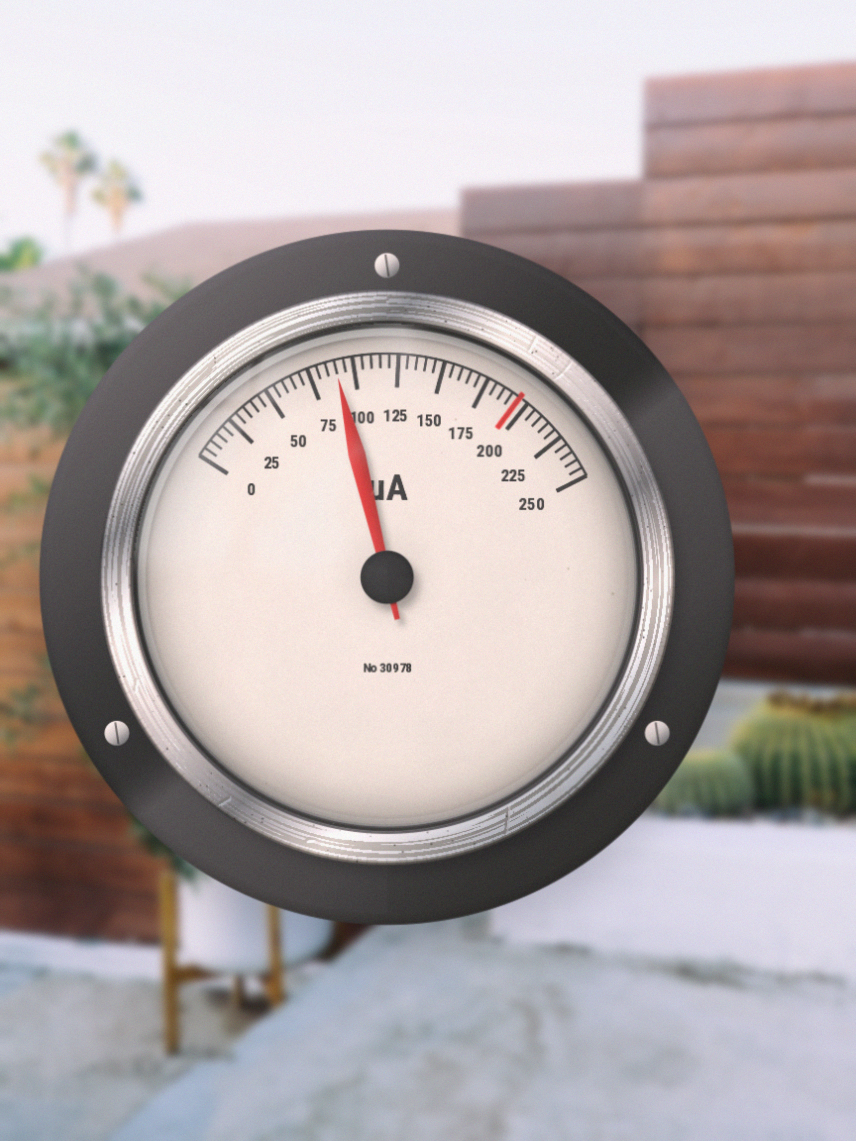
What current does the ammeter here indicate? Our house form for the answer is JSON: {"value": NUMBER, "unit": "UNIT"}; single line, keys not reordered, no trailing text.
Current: {"value": 90, "unit": "µA"}
